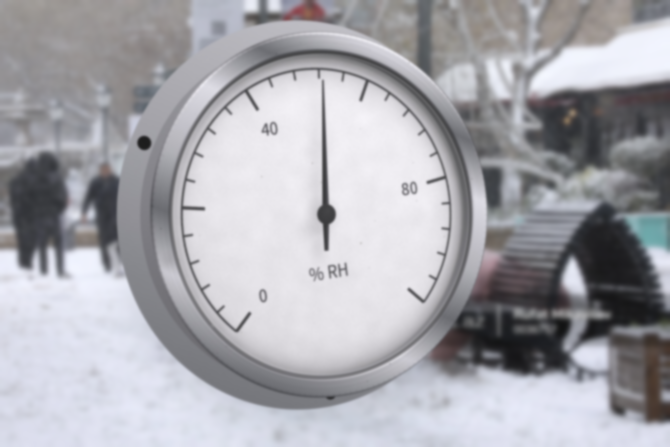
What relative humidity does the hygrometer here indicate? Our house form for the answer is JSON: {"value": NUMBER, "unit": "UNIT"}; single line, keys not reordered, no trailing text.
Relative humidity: {"value": 52, "unit": "%"}
